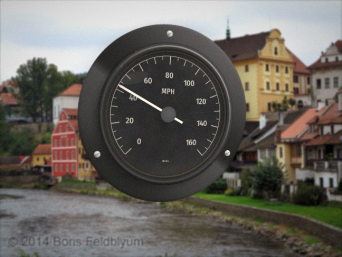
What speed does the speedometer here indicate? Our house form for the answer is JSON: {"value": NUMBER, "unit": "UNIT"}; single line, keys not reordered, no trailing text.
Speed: {"value": 42.5, "unit": "mph"}
